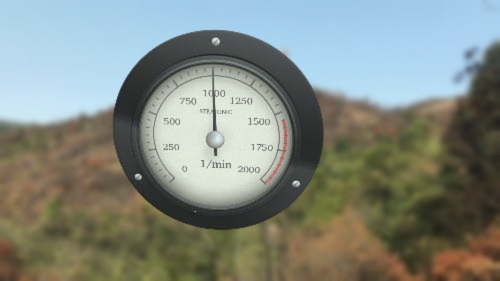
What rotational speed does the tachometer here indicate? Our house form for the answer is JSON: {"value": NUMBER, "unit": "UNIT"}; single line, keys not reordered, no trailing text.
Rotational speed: {"value": 1000, "unit": "rpm"}
